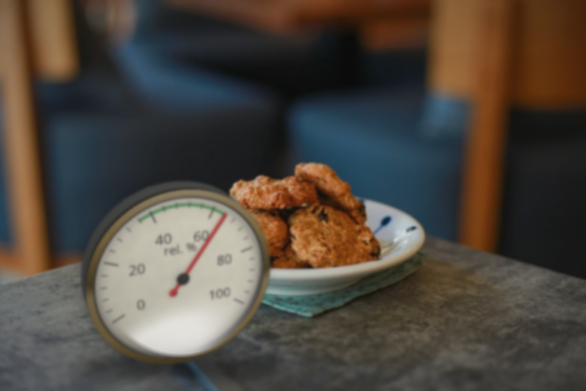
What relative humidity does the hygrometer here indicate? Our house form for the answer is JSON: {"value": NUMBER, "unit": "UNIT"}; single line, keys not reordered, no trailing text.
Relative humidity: {"value": 64, "unit": "%"}
